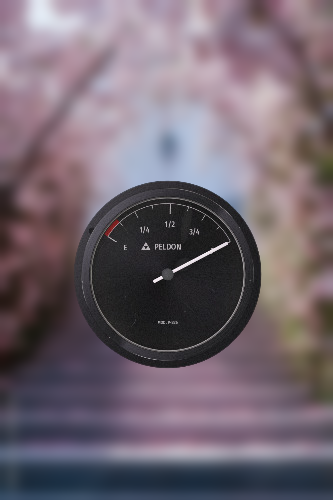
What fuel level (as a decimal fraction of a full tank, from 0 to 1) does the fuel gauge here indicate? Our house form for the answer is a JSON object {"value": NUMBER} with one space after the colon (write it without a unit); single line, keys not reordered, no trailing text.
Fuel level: {"value": 1}
